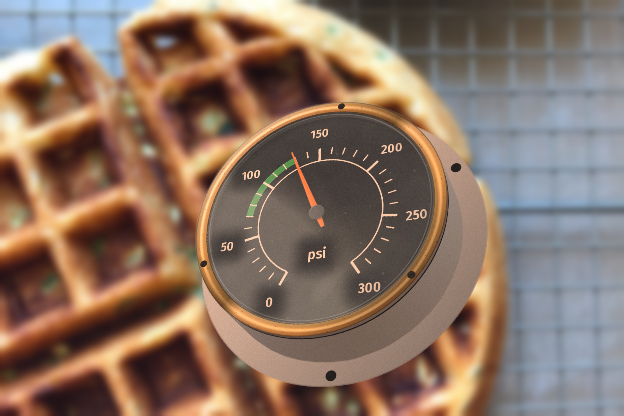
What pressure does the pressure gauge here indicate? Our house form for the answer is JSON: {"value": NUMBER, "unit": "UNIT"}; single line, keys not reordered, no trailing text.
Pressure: {"value": 130, "unit": "psi"}
